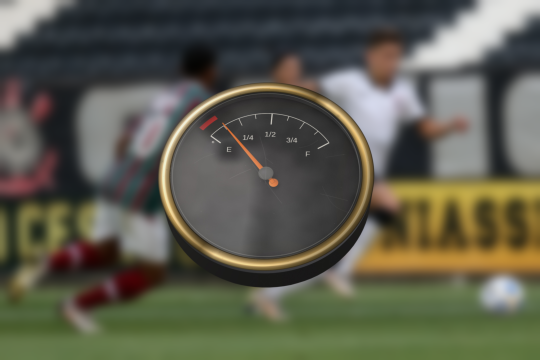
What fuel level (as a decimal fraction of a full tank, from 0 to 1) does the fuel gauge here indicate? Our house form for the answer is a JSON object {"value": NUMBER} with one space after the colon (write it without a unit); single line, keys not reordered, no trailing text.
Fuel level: {"value": 0.125}
